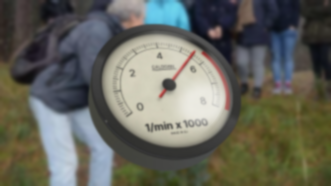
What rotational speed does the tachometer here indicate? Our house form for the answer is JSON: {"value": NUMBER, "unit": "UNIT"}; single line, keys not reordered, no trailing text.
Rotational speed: {"value": 5500, "unit": "rpm"}
